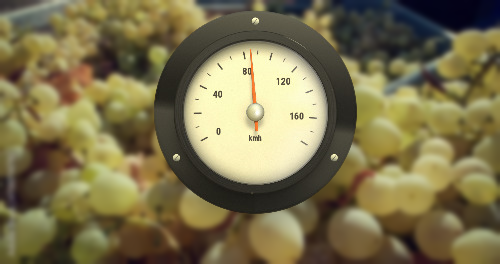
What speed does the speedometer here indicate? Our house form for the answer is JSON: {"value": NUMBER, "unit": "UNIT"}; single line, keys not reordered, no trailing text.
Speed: {"value": 85, "unit": "km/h"}
